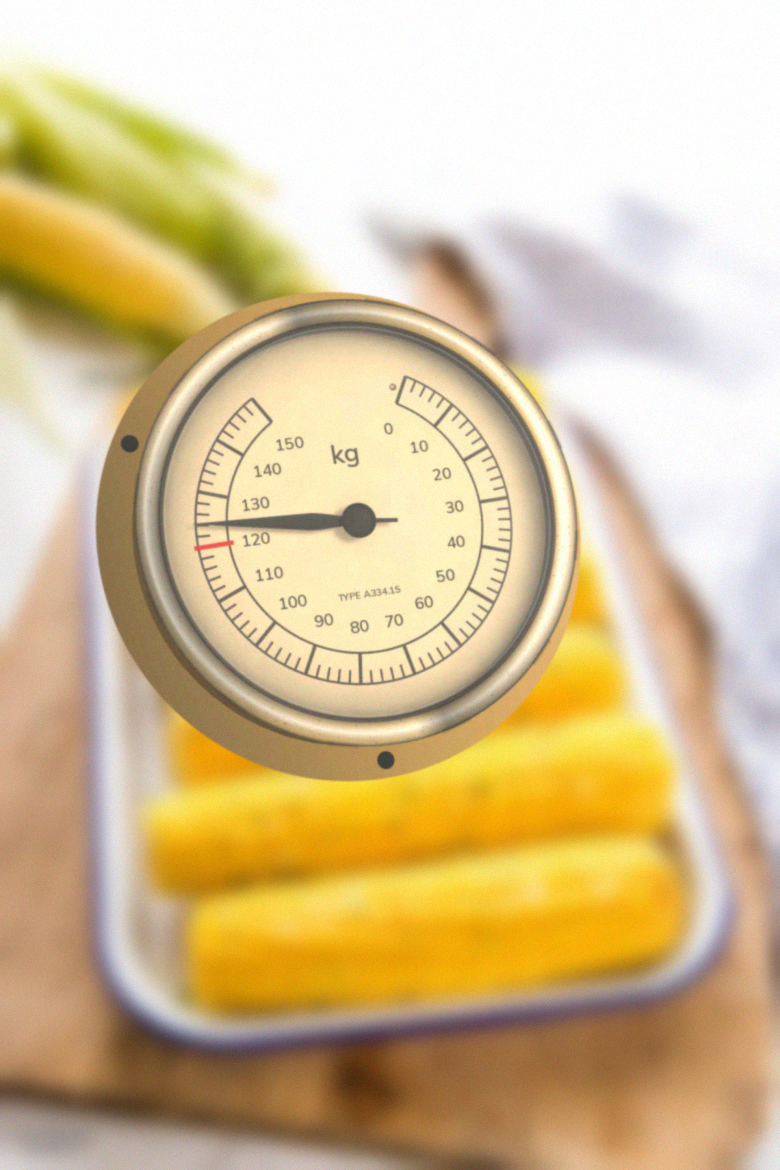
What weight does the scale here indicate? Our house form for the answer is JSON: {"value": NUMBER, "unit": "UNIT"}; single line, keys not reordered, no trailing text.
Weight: {"value": 124, "unit": "kg"}
